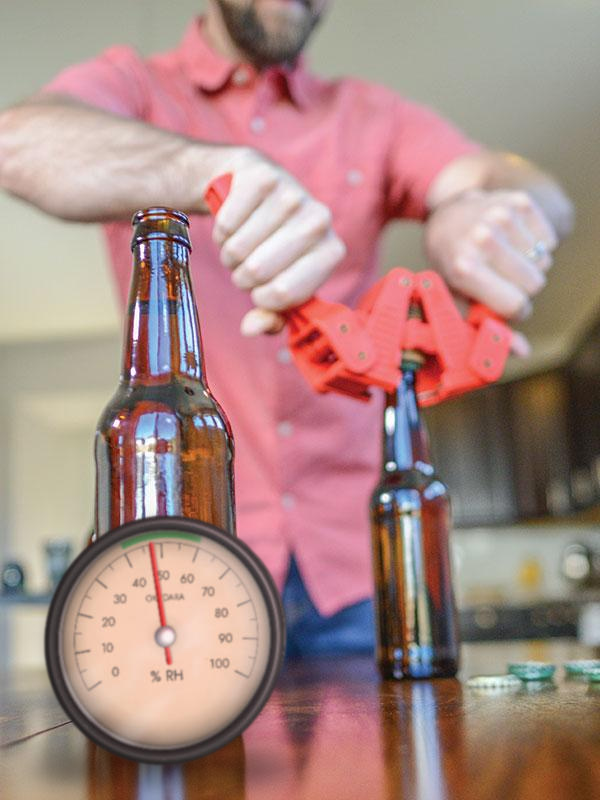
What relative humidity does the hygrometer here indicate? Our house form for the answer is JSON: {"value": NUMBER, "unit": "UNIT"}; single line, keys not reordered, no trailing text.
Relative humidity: {"value": 47.5, "unit": "%"}
